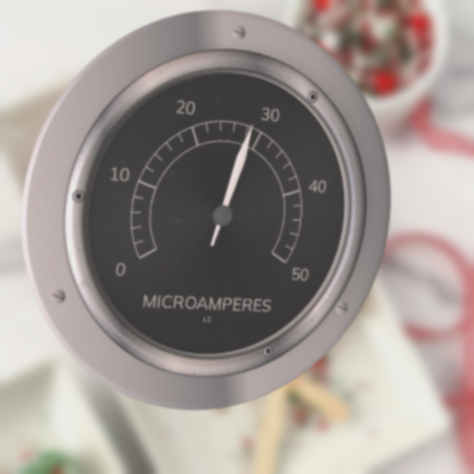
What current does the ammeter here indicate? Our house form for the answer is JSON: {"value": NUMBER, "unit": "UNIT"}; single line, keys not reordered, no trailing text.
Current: {"value": 28, "unit": "µA"}
